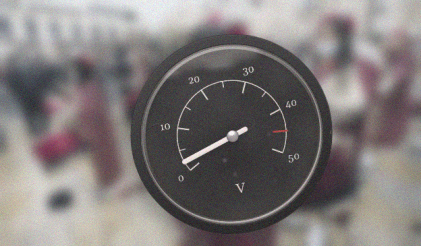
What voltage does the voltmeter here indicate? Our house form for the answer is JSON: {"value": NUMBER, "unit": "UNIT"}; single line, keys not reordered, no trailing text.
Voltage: {"value": 2.5, "unit": "V"}
